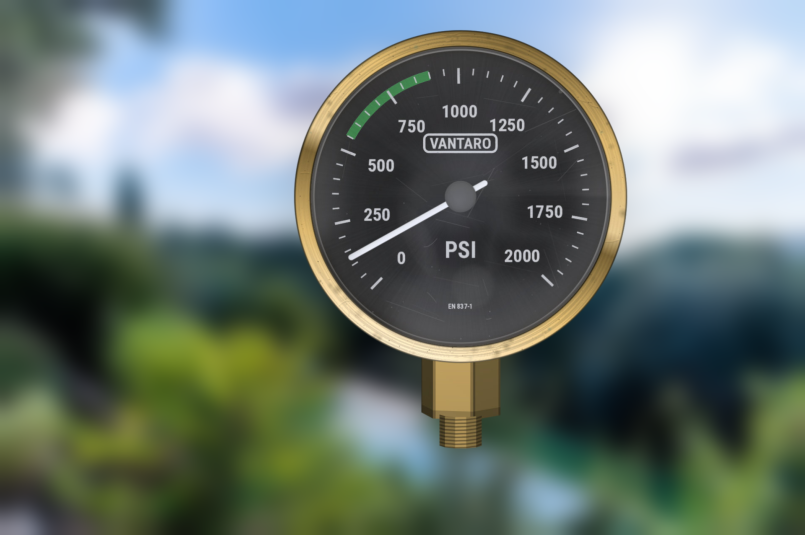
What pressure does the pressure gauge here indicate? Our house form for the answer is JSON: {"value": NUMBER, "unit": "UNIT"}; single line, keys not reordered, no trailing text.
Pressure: {"value": 125, "unit": "psi"}
